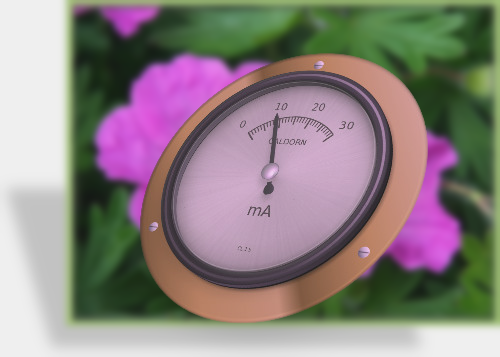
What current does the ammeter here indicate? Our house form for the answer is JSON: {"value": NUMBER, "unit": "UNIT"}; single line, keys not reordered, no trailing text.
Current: {"value": 10, "unit": "mA"}
